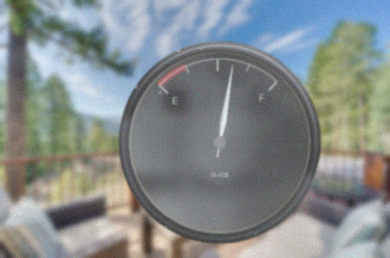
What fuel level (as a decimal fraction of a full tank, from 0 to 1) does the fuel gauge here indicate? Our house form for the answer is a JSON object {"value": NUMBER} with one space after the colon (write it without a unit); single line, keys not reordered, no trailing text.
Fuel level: {"value": 0.625}
